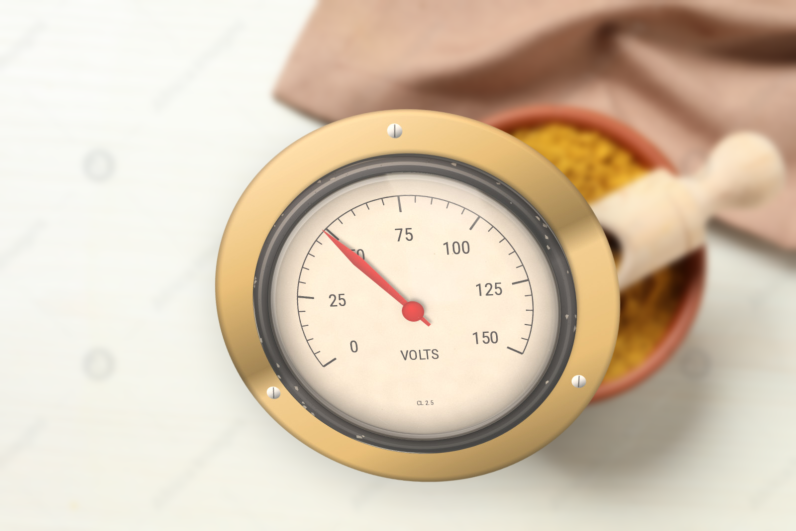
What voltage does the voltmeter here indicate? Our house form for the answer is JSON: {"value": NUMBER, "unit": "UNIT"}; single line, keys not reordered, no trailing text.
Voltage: {"value": 50, "unit": "V"}
